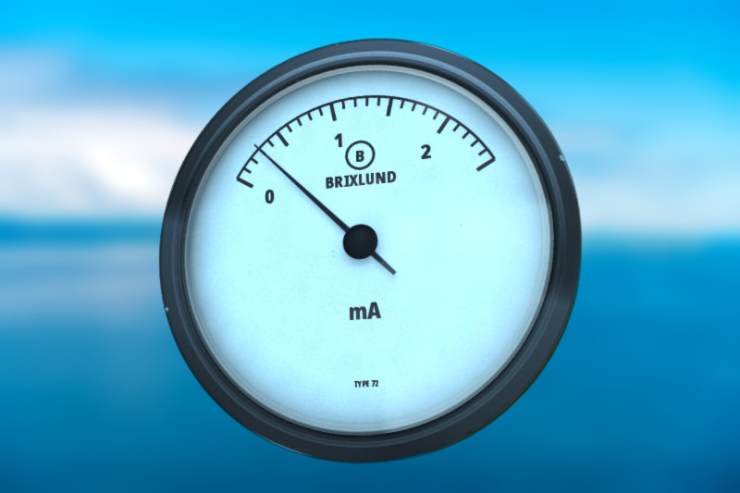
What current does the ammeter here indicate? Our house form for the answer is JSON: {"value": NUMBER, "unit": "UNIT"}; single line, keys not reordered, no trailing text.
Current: {"value": 0.3, "unit": "mA"}
